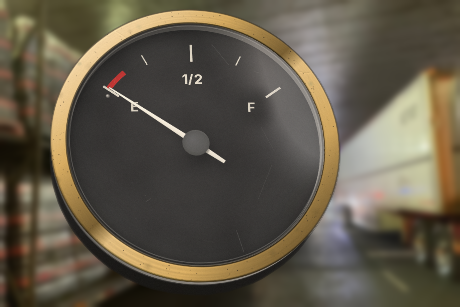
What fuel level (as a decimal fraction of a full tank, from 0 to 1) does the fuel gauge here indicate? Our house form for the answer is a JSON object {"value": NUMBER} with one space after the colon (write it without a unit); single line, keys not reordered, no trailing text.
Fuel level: {"value": 0}
